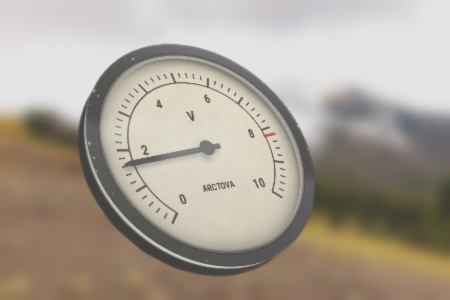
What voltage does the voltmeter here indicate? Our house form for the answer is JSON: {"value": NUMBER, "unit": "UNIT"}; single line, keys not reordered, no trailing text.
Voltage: {"value": 1.6, "unit": "V"}
